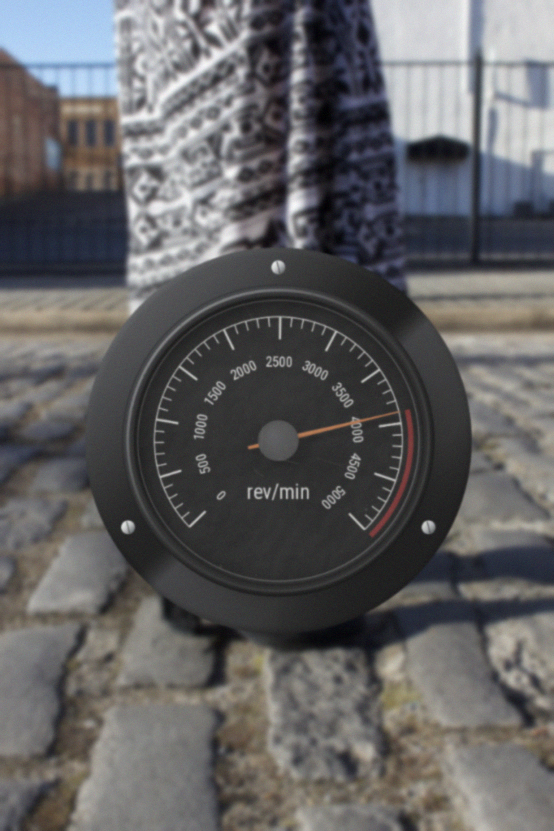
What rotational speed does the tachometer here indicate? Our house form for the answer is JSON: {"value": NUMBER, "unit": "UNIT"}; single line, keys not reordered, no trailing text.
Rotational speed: {"value": 3900, "unit": "rpm"}
